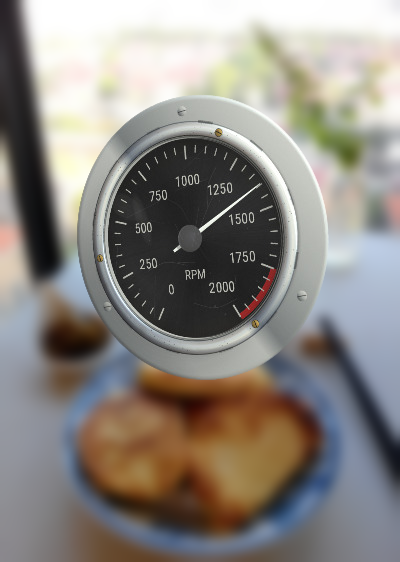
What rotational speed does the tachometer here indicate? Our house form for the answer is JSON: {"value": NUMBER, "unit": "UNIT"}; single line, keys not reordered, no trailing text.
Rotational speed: {"value": 1400, "unit": "rpm"}
